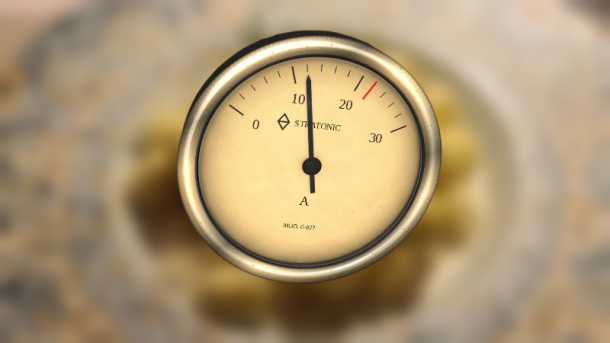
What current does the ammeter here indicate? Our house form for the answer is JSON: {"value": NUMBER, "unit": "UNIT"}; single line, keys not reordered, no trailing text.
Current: {"value": 12, "unit": "A"}
